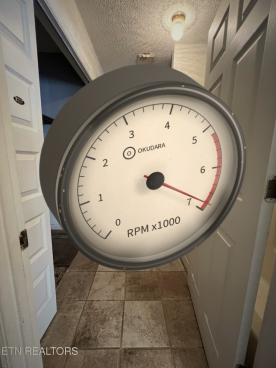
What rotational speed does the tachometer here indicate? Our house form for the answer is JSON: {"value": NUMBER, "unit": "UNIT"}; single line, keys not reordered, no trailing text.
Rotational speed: {"value": 6800, "unit": "rpm"}
